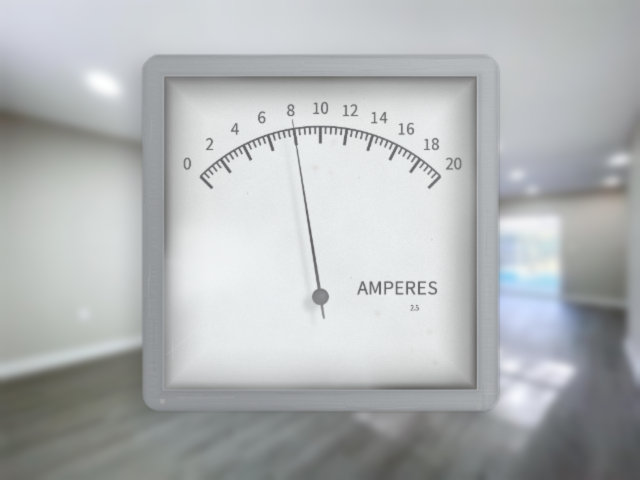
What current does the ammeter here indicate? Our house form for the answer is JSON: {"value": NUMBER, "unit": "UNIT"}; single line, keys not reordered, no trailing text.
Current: {"value": 8, "unit": "A"}
